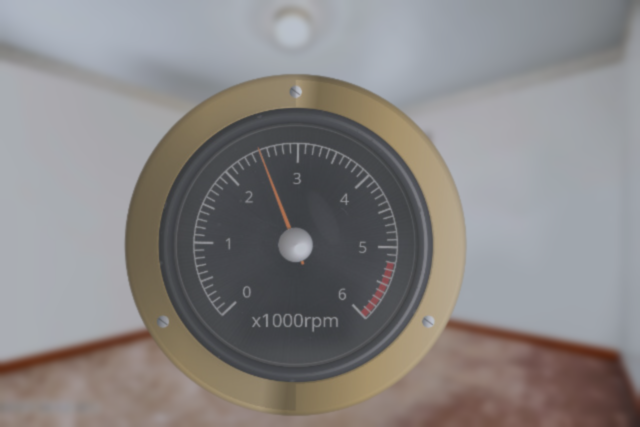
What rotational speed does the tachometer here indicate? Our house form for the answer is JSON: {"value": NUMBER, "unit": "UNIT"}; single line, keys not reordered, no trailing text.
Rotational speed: {"value": 2500, "unit": "rpm"}
